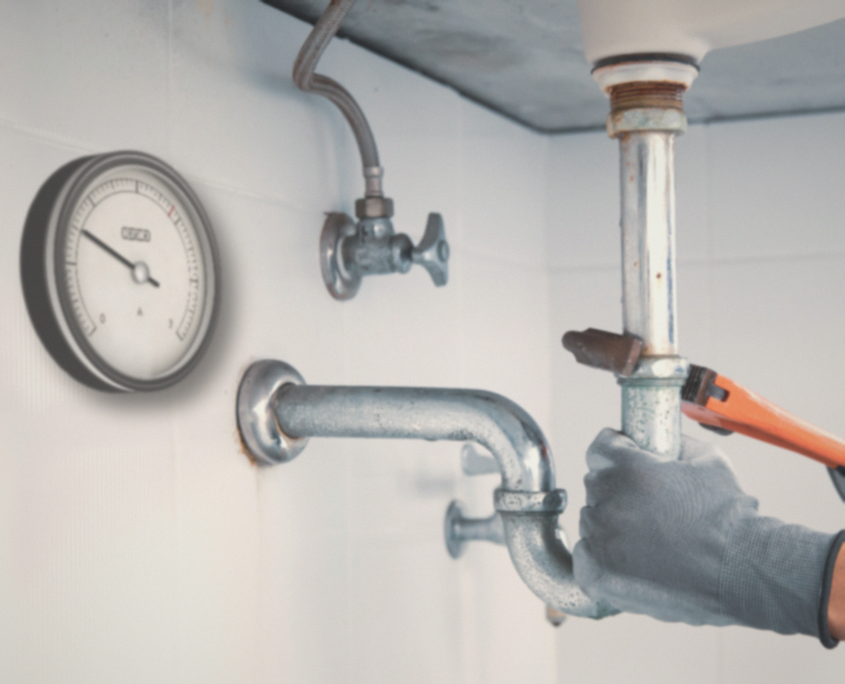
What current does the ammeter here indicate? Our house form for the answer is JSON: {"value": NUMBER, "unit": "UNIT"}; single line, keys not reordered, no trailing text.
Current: {"value": 0.75, "unit": "A"}
